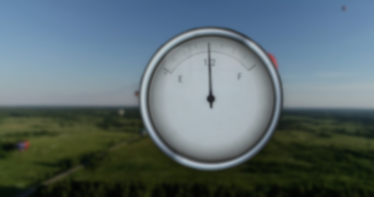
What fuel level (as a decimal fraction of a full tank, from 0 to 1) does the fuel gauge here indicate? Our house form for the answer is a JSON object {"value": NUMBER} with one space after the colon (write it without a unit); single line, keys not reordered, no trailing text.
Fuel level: {"value": 0.5}
